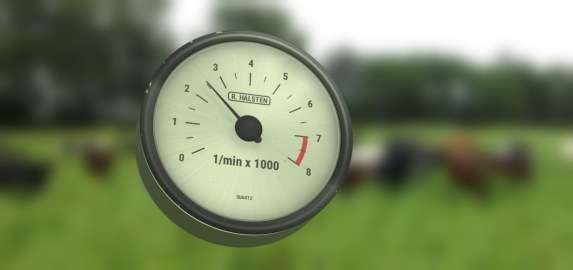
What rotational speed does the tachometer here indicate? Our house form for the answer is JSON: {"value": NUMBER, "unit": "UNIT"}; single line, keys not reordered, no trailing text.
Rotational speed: {"value": 2500, "unit": "rpm"}
